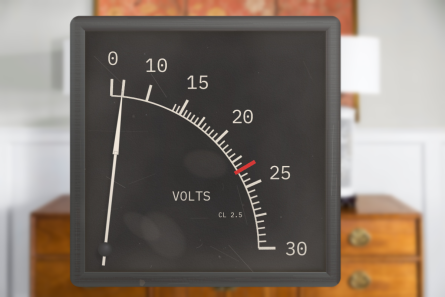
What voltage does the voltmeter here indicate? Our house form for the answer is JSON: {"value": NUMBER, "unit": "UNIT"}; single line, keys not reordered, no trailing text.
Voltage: {"value": 5, "unit": "V"}
